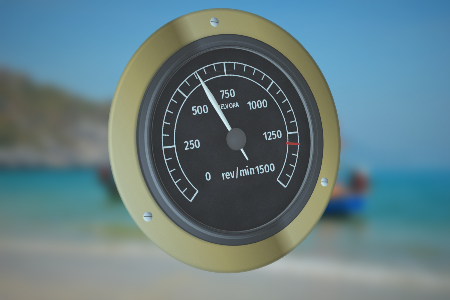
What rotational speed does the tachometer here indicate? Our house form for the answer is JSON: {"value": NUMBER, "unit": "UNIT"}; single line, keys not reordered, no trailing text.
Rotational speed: {"value": 600, "unit": "rpm"}
